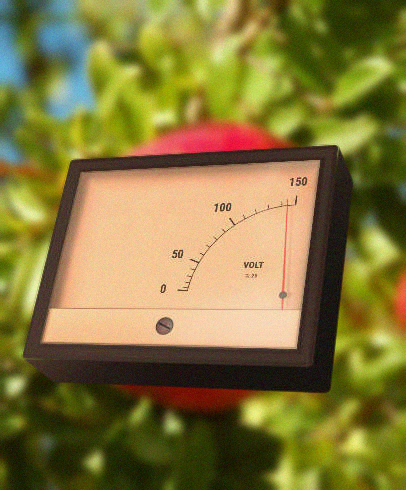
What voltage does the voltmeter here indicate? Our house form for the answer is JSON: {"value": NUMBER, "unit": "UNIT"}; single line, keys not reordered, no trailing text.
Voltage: {"value": 145, "unit": "V"}
